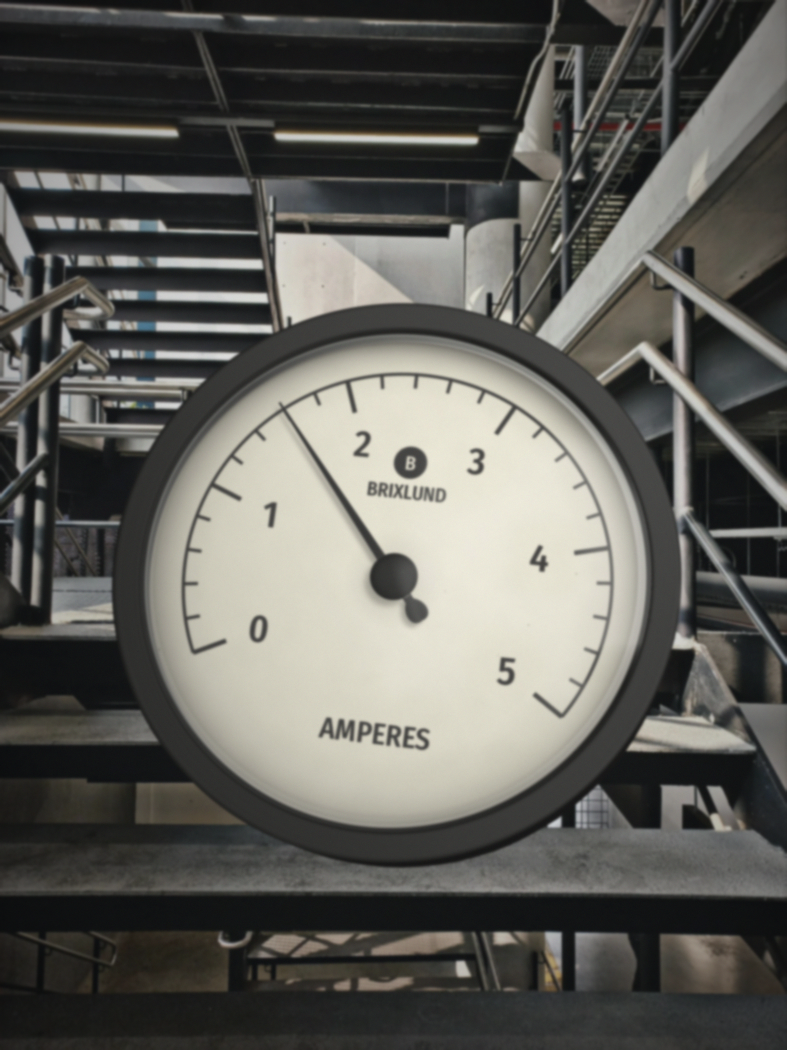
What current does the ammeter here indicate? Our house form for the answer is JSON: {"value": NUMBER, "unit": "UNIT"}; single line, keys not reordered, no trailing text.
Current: {"value": 1.6, "unit": "A"}
